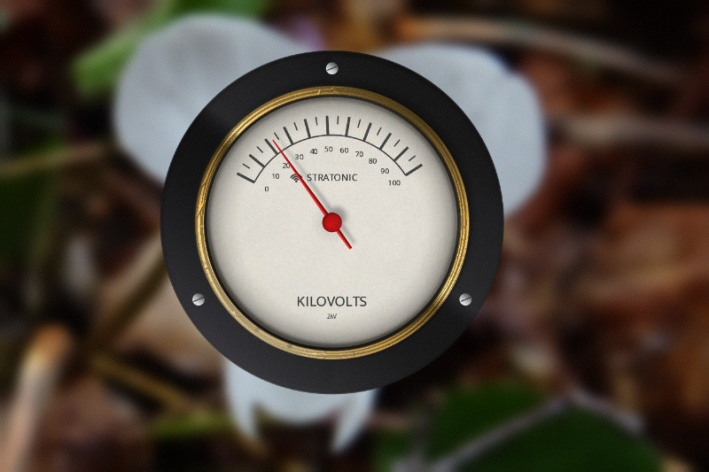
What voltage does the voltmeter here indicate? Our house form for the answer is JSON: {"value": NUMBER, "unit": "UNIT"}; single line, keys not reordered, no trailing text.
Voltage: {"value": 22.5, "unit": "kV"}
